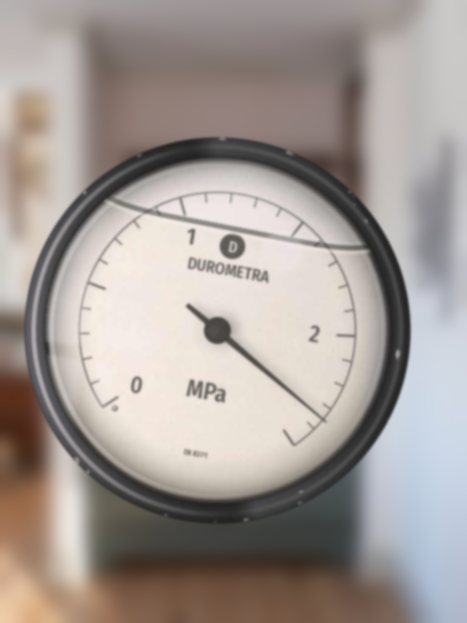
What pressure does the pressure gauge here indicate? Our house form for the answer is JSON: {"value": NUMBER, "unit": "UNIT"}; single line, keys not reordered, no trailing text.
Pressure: {"value": 2.35, "unit": "MPa"}
